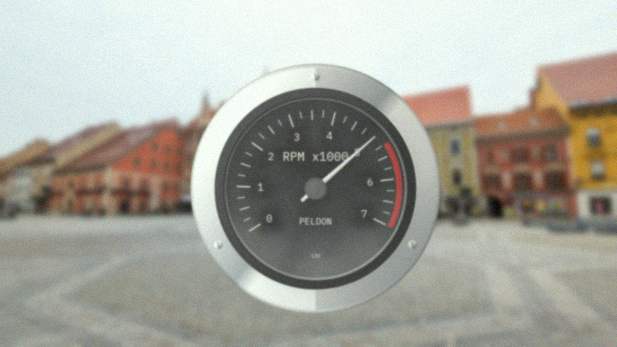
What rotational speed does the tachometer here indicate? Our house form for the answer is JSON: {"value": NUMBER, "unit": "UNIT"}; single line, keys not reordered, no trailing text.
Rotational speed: {"value": 5000, "unit": "rpm"}
